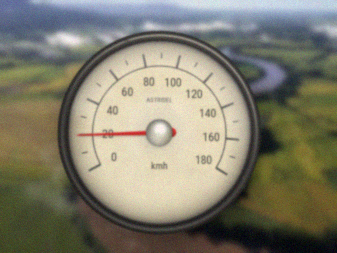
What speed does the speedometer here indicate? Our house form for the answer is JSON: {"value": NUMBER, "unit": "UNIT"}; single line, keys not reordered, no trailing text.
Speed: {"value": 20, "unit": "km/h"}
